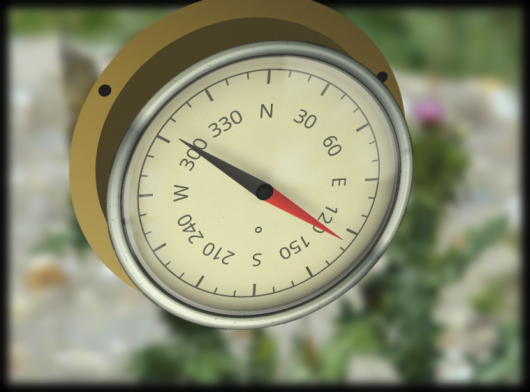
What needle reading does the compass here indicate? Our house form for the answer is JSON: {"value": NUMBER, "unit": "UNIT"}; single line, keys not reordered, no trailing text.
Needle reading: {"value": 125, "unit": "°"}
